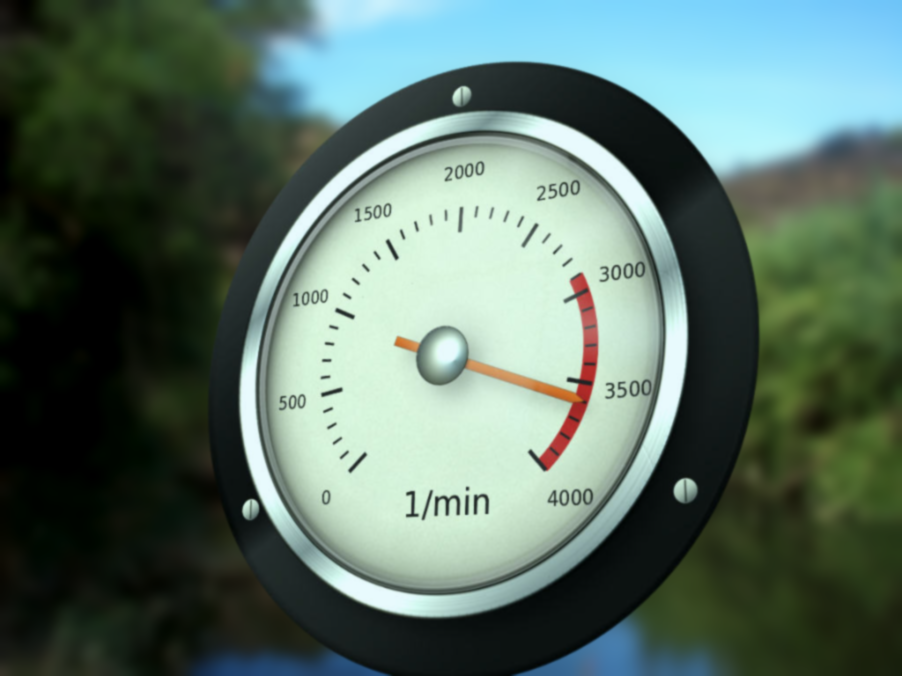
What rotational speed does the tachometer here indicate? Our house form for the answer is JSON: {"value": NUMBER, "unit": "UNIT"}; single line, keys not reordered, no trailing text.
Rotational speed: {"value": 3600, "unit": "rpm"}
